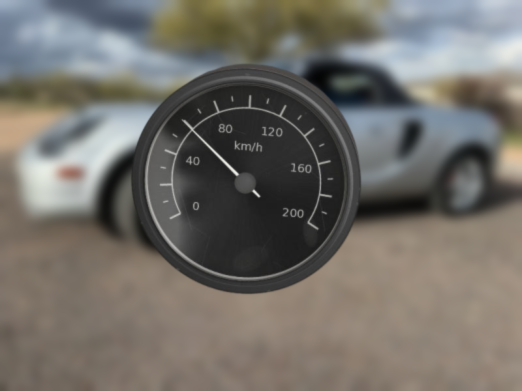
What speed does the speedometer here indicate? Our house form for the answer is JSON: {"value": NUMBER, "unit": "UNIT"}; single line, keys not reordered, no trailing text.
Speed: {"value": 60, "unit": "km/h"}
